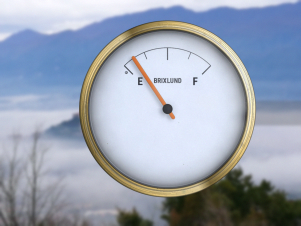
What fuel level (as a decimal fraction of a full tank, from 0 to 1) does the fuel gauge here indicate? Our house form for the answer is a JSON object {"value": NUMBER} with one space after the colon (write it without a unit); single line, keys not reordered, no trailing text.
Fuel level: {"value": 0.125}
